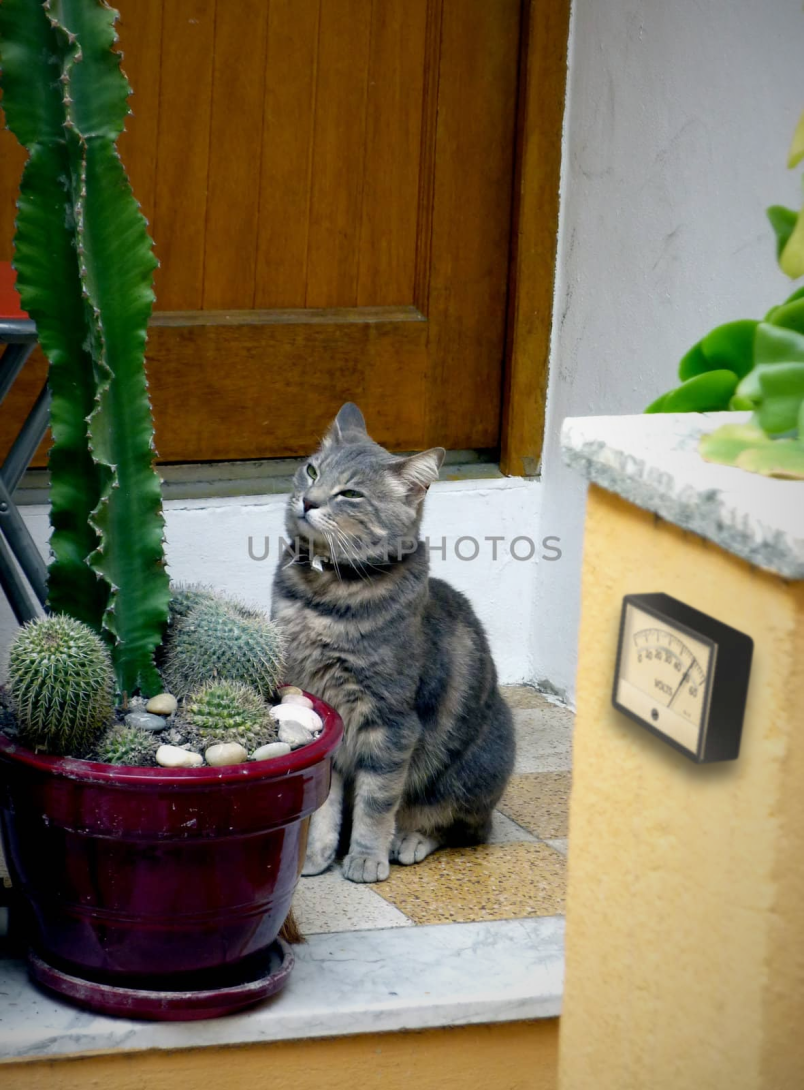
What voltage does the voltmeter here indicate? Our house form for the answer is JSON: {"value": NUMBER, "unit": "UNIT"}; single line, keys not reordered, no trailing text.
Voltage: {"value": 50, "unit": "V"}
